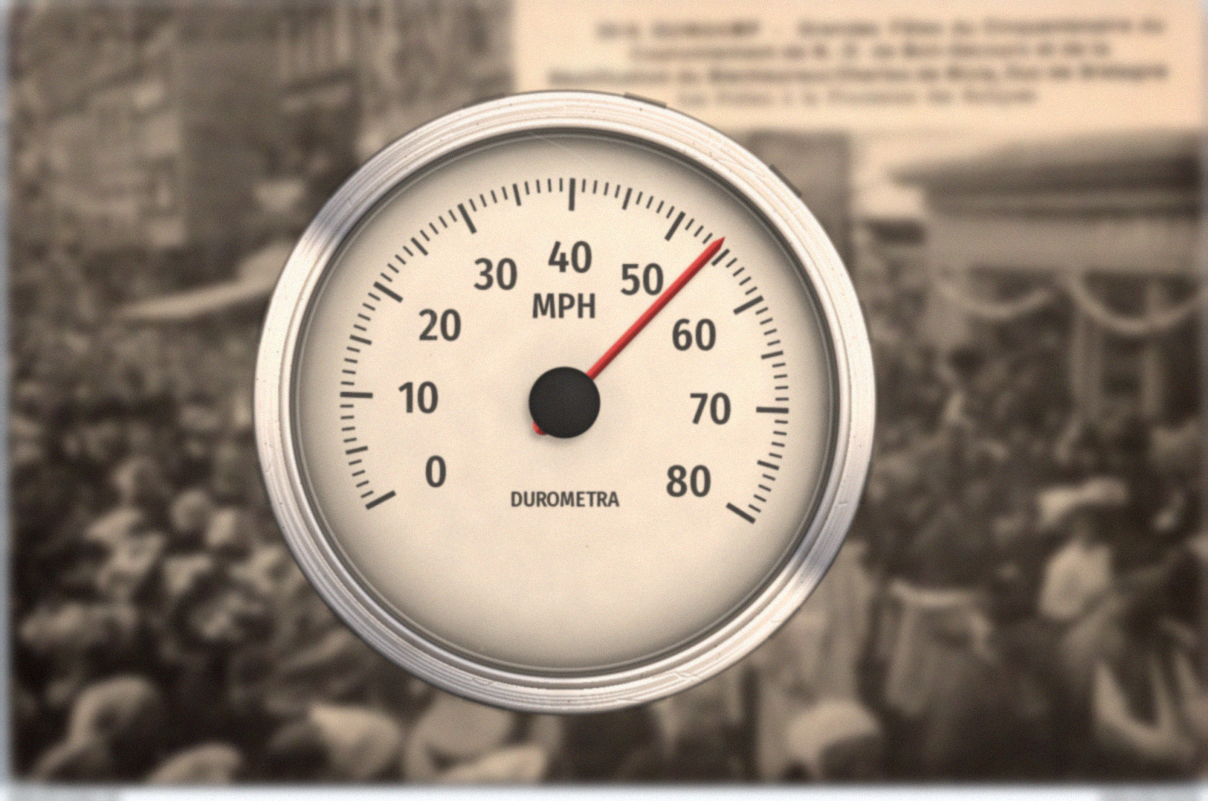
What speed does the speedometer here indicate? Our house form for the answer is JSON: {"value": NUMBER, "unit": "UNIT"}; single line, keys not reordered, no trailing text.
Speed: {"value": 54, "unit": "mph"}
